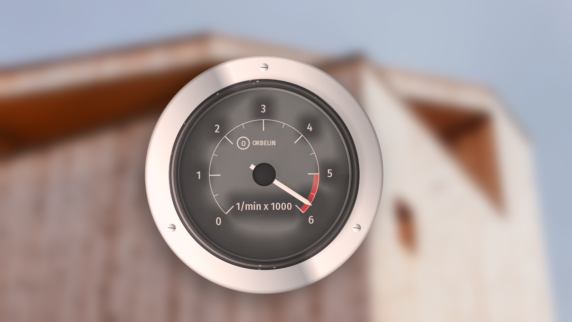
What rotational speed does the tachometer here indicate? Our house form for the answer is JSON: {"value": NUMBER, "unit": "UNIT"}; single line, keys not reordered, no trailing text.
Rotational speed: {"value": 5750, "unit": "rpm"}
